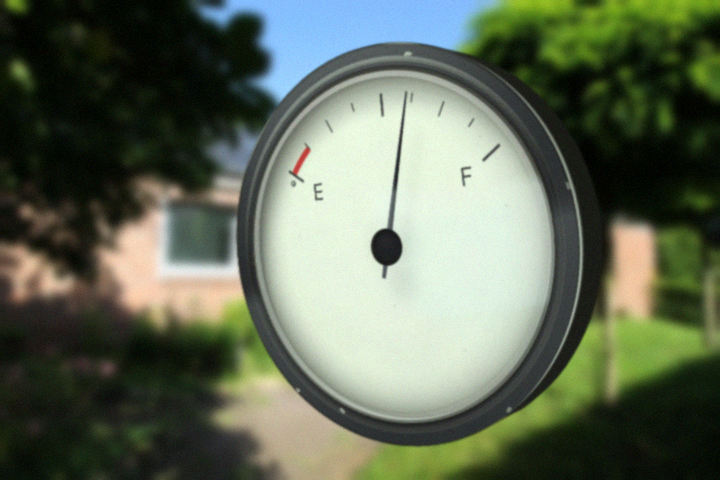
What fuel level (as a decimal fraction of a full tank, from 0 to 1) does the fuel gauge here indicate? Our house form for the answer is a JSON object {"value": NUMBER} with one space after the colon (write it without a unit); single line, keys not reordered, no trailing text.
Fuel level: {"value": 0.625}
